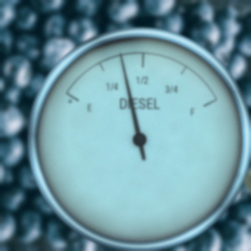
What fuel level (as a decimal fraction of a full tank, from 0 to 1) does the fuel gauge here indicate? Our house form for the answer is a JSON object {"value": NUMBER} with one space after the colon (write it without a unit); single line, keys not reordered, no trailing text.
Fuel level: {"value": 0.375}
